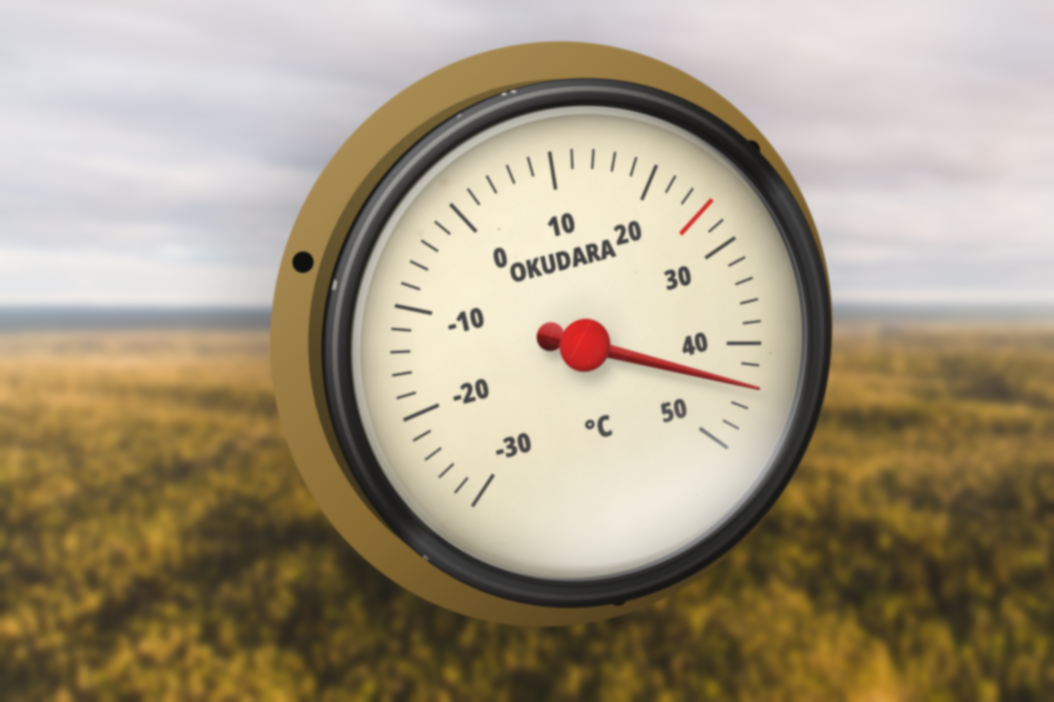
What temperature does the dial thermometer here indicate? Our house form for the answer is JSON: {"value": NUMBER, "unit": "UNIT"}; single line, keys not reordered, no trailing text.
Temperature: {"value": 44, "unit": "°C"}
